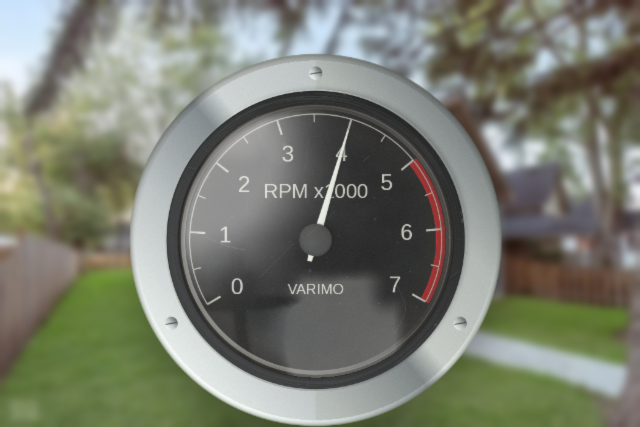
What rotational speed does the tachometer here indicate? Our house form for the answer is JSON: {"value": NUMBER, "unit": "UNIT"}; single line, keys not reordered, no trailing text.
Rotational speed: {"value": 4000, "unit": "rpm"}
